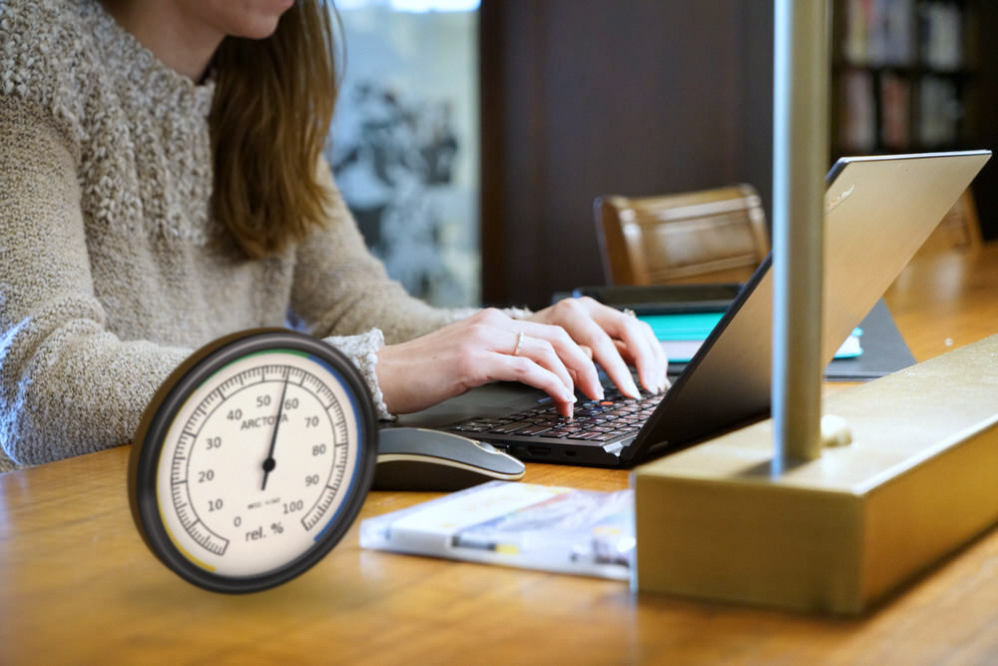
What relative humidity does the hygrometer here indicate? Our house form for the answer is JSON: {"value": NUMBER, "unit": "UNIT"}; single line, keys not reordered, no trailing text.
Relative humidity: {"value": 55, "unit": "%"}
